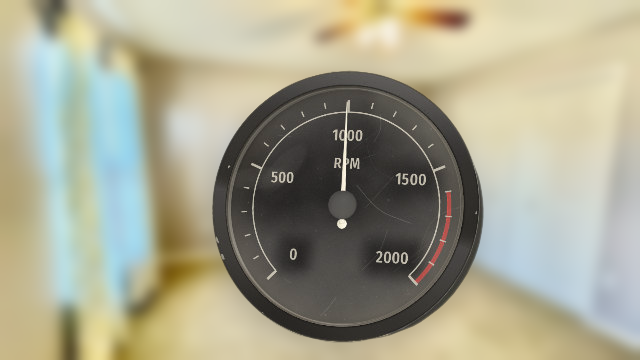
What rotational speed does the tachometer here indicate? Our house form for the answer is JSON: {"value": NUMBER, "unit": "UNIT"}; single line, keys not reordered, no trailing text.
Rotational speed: {"value": 1000, "unit": "rpm"}
